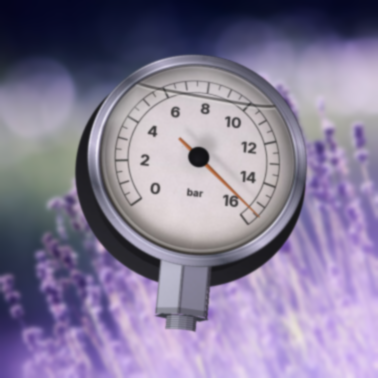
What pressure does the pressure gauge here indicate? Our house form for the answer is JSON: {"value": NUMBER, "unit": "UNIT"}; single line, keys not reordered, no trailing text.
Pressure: {"value": 15.5, "unit": "bar"}
